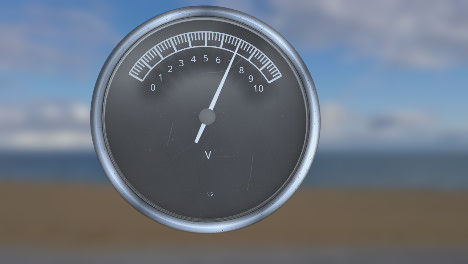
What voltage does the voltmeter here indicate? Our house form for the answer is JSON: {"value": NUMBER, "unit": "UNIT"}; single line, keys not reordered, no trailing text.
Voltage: {"value": 7, "unit": "V"}
